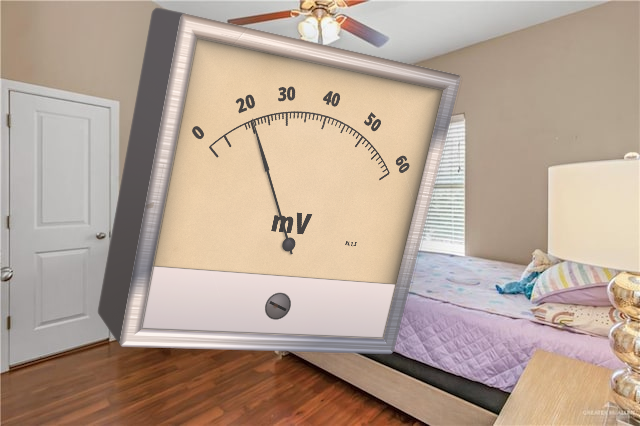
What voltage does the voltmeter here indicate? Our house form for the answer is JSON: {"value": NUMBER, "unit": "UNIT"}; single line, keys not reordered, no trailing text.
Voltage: {"value": 20, "unit": "mV"}
